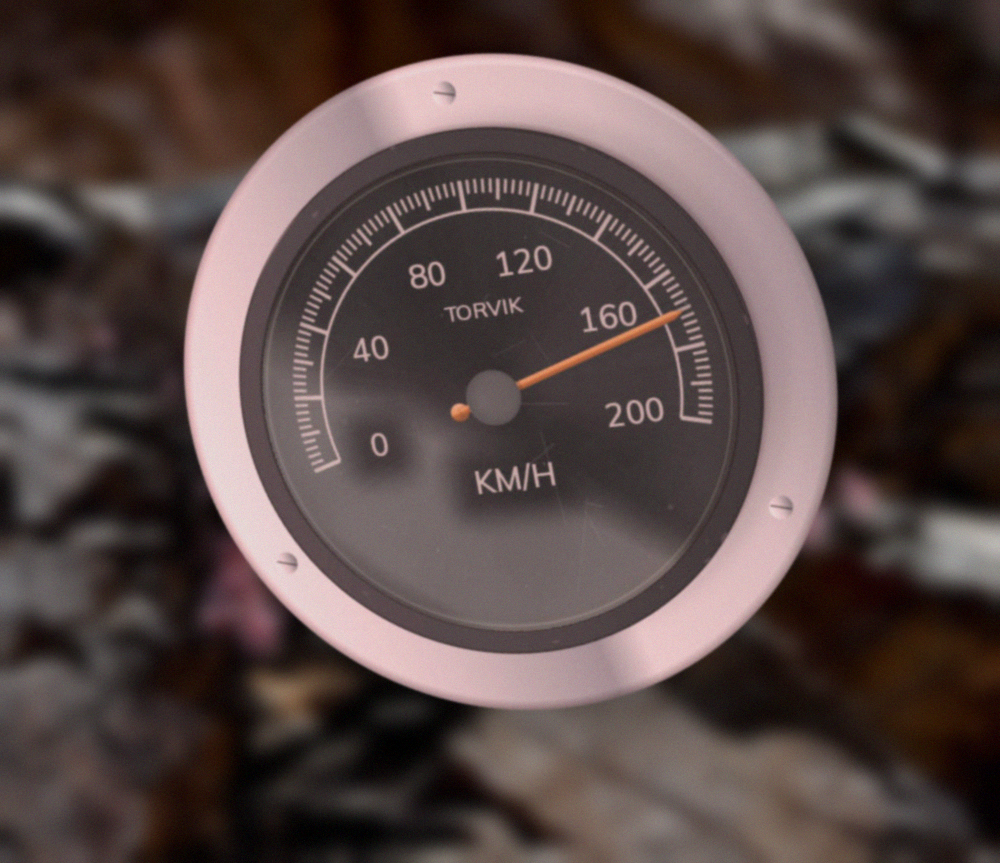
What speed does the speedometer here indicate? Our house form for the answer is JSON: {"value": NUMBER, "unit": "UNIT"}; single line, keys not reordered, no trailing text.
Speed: {"value": 170, "unit": "km/h"}
